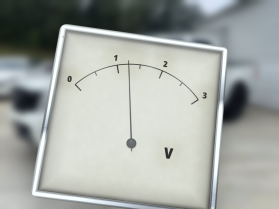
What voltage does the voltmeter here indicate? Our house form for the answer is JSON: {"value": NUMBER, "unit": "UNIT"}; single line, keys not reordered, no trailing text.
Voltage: {"value": 1.25, "unit": "V"}
